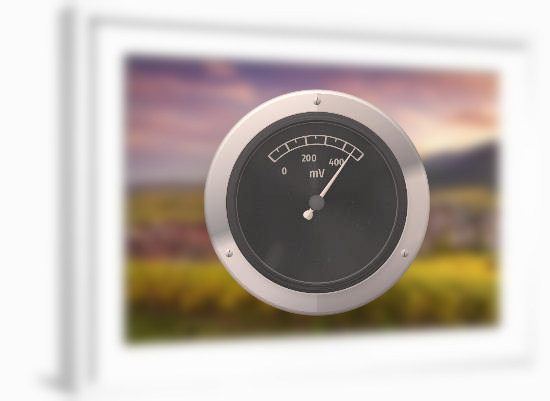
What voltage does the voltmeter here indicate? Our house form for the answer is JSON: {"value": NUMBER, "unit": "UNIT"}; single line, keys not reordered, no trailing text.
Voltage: {"value": 450, "unit": "mV"}
